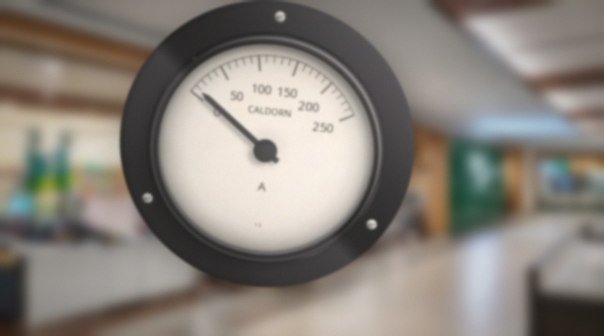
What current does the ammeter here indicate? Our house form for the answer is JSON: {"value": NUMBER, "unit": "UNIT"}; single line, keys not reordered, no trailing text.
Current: {"value": 10, "unit": "A"}
